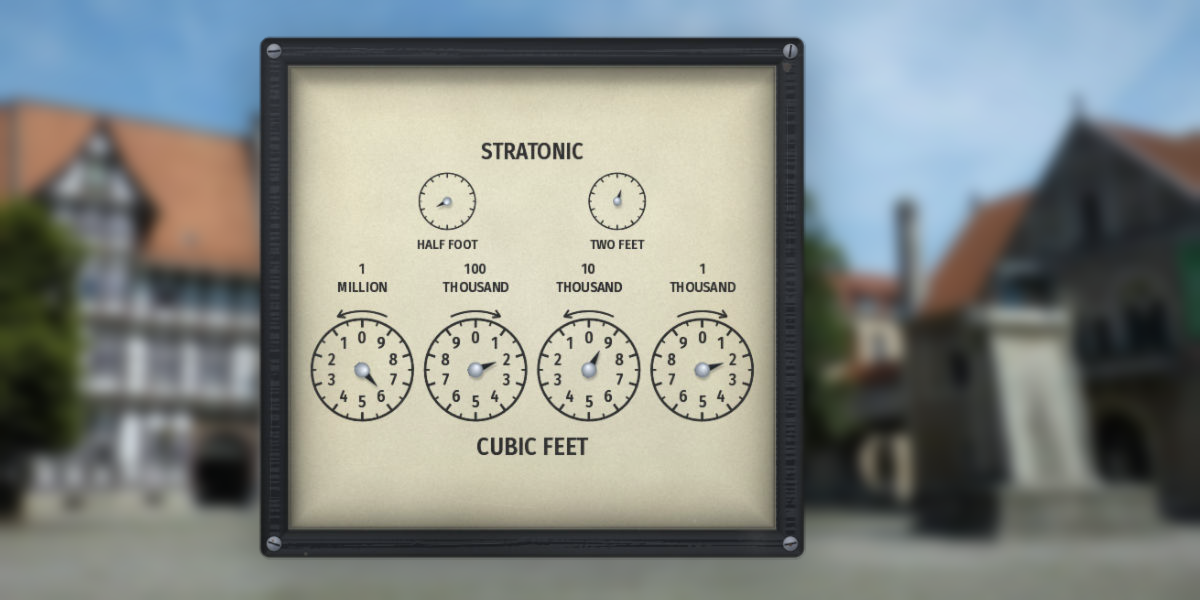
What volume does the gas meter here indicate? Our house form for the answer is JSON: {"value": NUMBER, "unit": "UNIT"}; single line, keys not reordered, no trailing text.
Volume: {"value": 619200, "unit": "ft³"}
